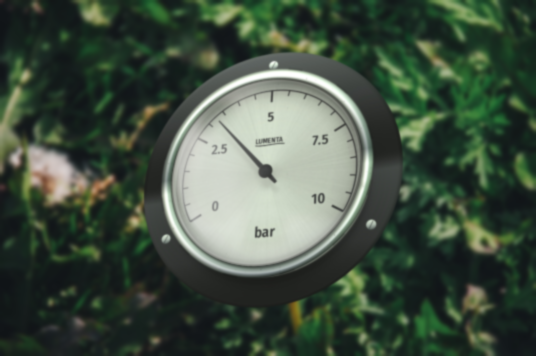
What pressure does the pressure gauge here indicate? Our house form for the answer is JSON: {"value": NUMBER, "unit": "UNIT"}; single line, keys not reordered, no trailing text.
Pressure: {"value": 3.25, "unit": "bar"}
